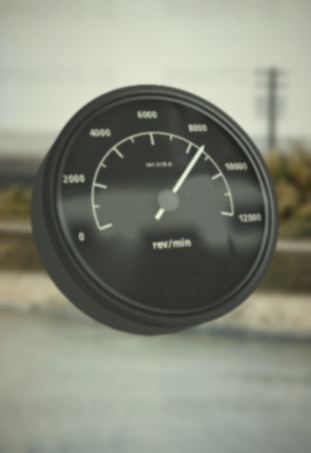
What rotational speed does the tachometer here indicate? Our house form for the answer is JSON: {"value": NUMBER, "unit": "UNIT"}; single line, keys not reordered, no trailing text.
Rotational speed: {"value": 8500, "unit": "rpm"}
